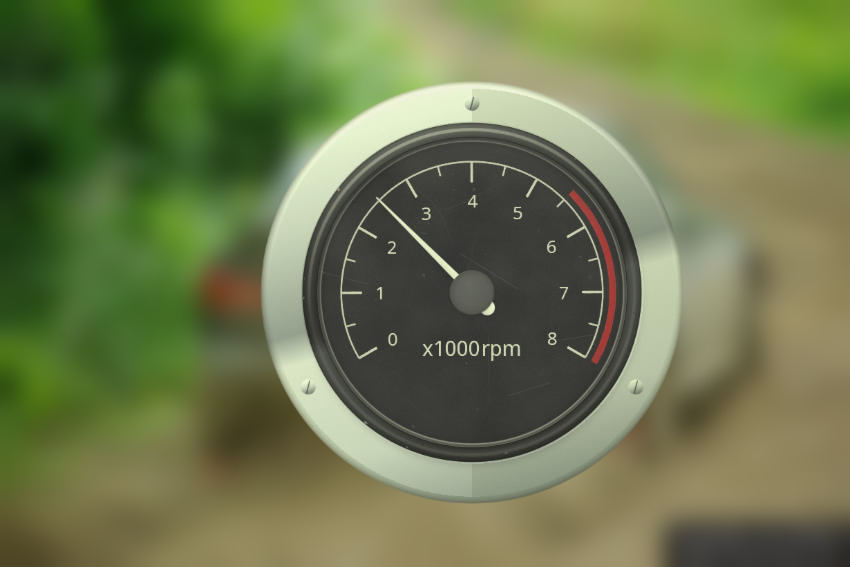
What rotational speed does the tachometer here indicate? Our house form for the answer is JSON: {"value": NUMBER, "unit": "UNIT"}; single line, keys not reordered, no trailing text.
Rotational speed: {"value": 2500, "unit": "rpm"}
